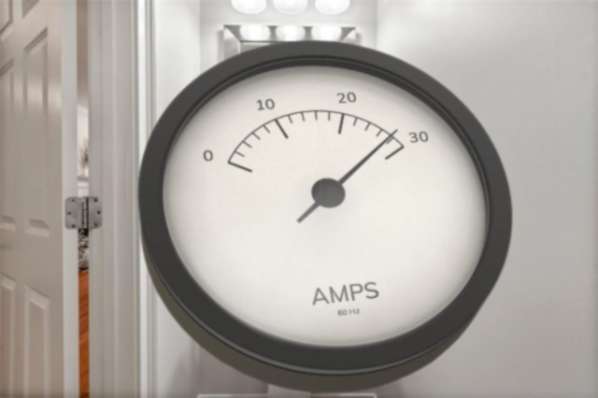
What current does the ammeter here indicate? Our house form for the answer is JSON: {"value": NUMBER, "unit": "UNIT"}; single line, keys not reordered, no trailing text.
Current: {"value": 28, "unit": "A"}
